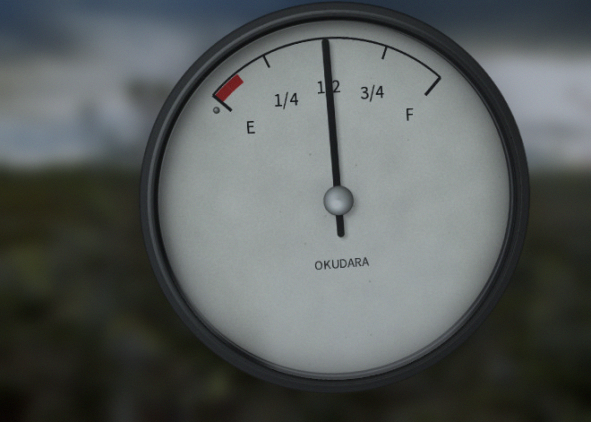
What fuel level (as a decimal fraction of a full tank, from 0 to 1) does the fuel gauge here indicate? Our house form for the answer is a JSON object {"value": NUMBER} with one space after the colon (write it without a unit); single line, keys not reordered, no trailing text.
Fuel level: {"value": 0.5}
